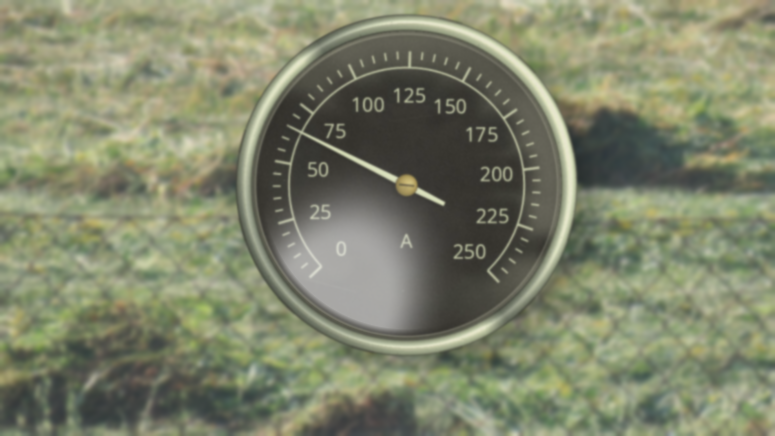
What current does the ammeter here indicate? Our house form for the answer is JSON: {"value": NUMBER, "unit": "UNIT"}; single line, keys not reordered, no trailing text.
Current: {"value": 65, "unit": "A"}
